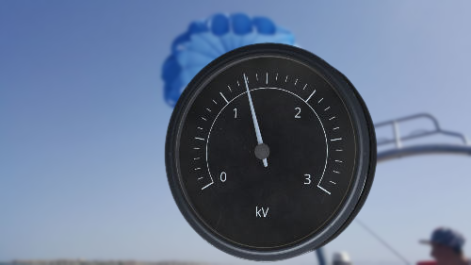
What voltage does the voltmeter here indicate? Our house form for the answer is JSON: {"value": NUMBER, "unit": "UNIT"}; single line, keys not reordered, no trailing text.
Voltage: {"value": 1.3, "unit": "kV"}
